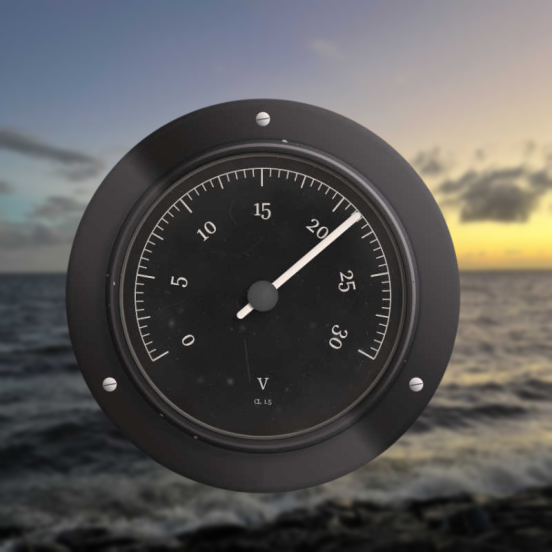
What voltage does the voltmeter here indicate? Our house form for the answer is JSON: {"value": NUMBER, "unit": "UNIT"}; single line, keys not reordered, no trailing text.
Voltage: {"value": 21.25, "unit": "V"}
